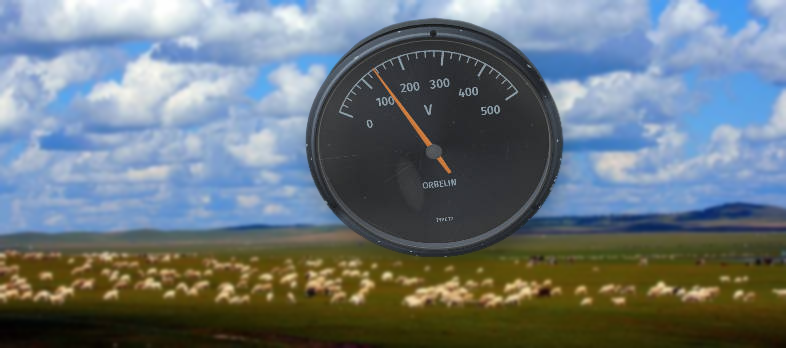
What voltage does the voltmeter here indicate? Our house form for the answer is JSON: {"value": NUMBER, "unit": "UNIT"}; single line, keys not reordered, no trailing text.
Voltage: {"value": 140, "unit": "V"}
